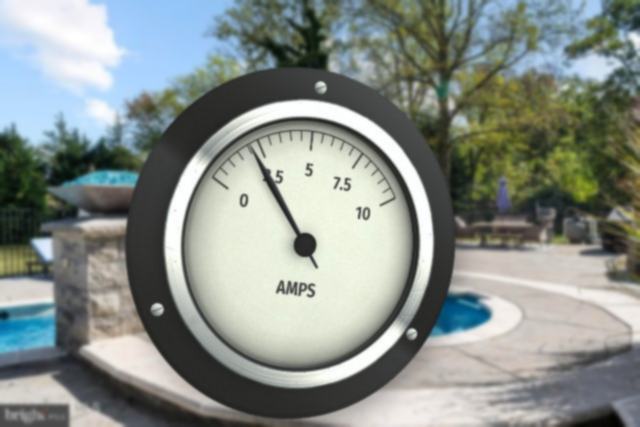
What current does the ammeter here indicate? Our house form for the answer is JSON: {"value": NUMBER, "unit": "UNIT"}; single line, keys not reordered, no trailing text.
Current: {"value": 2, "unit": "A"}
